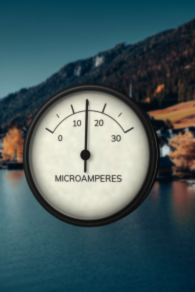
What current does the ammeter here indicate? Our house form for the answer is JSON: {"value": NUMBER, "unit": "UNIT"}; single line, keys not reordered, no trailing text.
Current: {"value": 15, "unit": "µA"}
